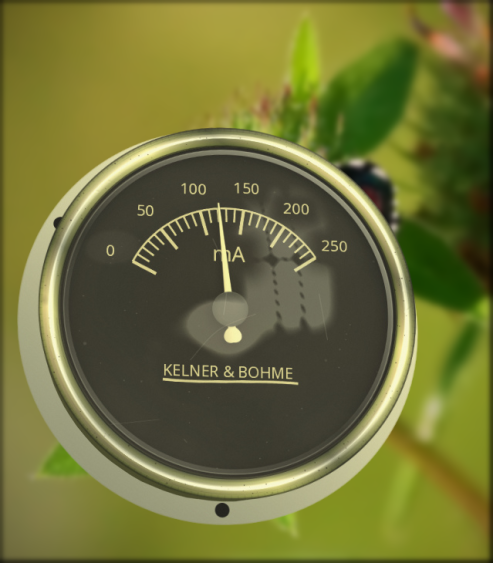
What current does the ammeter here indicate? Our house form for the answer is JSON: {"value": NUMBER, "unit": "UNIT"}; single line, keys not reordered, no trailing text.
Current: {"value": 120, "unit": "mA"}
